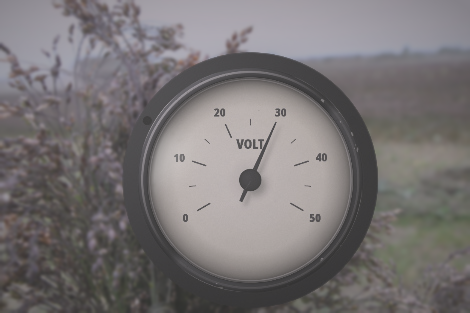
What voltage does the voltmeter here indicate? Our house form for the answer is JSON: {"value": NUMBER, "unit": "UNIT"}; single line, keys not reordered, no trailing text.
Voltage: {"value": 30, "unit": "V"}
